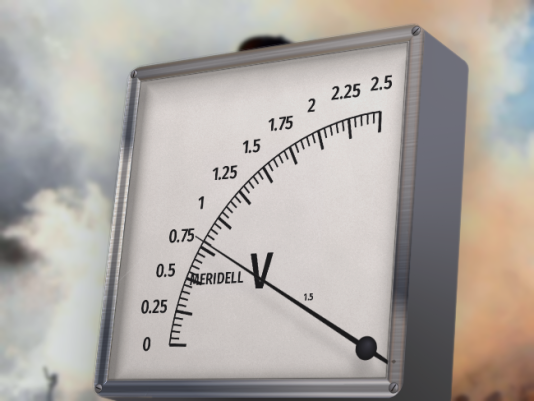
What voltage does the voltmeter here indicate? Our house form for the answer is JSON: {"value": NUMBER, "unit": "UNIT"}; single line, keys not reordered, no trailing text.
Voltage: {"value": 0.8, "unit": "V"}
